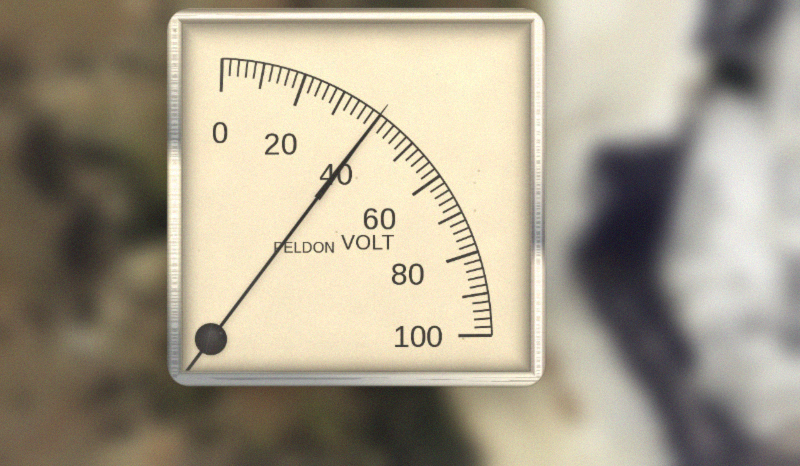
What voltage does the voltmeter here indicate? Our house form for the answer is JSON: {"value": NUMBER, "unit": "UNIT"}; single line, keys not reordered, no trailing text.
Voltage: {"value": 40, "unit": "V"}
